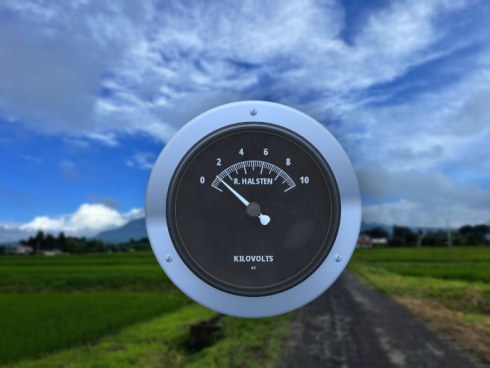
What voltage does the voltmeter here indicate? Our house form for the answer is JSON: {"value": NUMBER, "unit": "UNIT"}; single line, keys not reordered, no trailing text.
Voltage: {"value": 1, "unit": "kV"}
